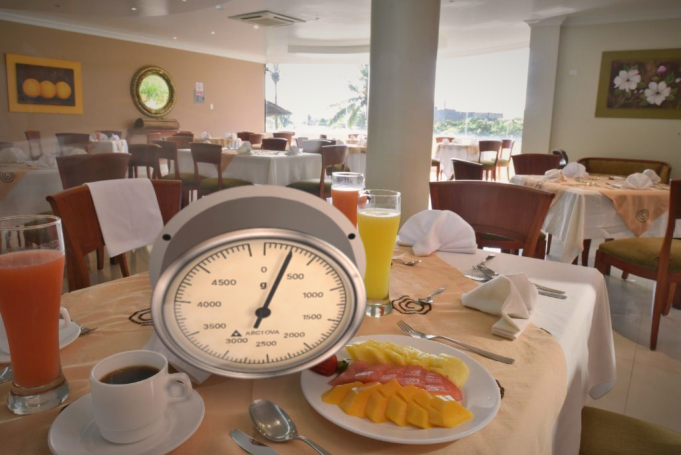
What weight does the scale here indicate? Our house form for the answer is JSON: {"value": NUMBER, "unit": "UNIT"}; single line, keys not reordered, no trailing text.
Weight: {"value": 250, "unit": "g"}
